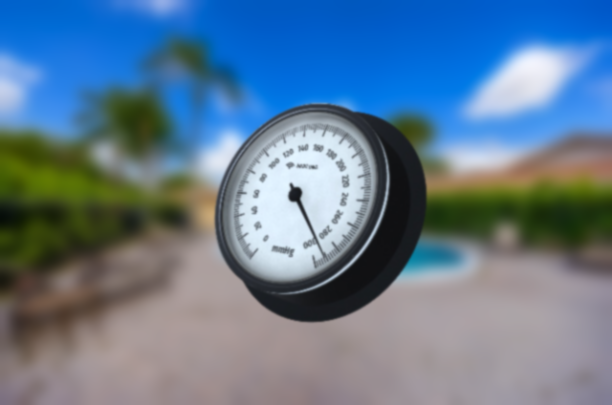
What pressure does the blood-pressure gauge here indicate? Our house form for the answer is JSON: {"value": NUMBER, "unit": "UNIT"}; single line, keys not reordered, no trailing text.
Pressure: {"value": 290, "unit": "mmHg"}
